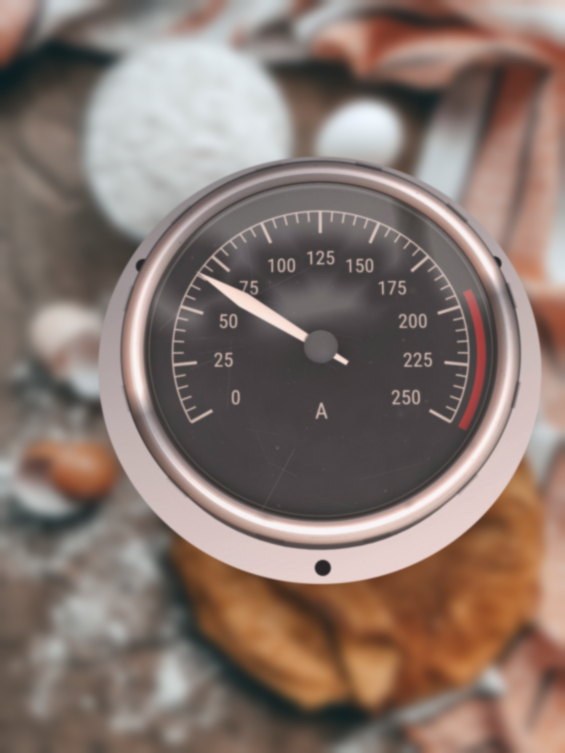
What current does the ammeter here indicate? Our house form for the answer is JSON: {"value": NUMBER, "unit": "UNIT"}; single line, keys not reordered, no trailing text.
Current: {"value": 65, "unit": "A"}
